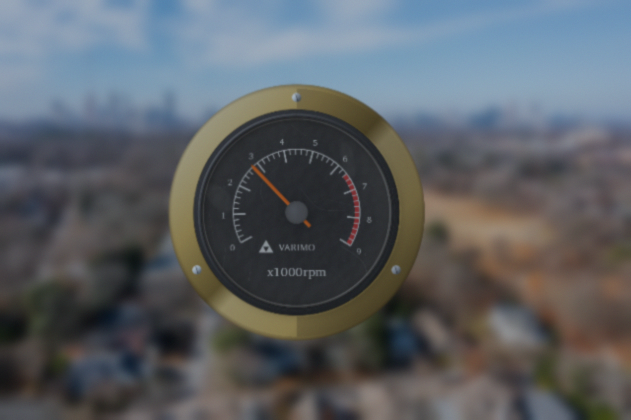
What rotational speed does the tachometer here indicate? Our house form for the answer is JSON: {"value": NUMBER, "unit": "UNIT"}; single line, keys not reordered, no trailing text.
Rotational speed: {"value": 2800, "unit": "rpm"}
